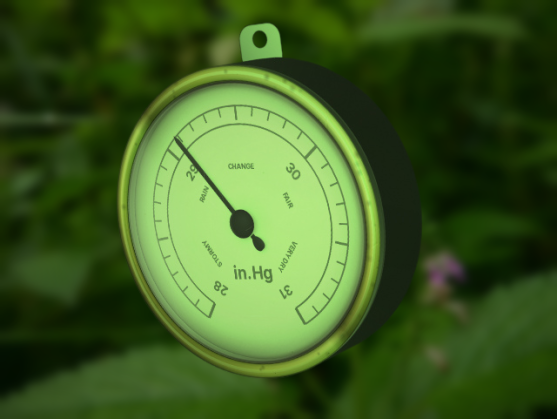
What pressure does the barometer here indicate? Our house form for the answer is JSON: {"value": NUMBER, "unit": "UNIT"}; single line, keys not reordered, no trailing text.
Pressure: {"value": 29.1, "unit": "inHg"}
